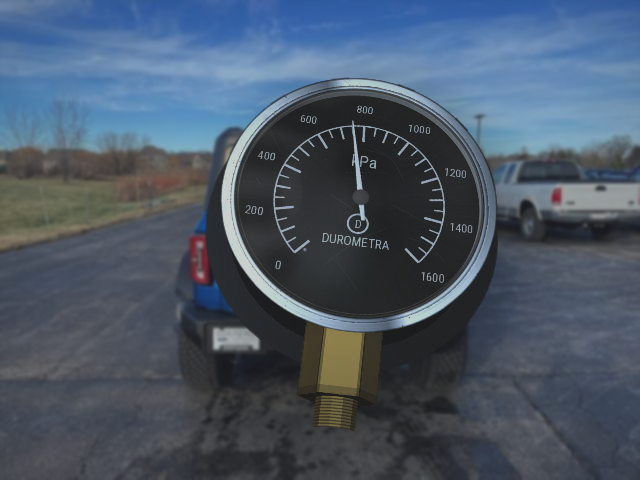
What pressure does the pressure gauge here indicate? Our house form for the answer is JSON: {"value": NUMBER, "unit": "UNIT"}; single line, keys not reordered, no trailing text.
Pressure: {"value": 750, "unit": "kPa"}
